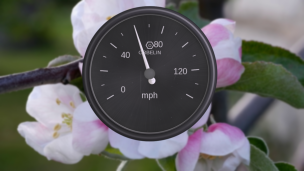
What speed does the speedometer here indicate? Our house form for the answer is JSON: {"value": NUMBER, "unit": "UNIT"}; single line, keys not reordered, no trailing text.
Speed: {"value": 60, "unit": "mph"}
